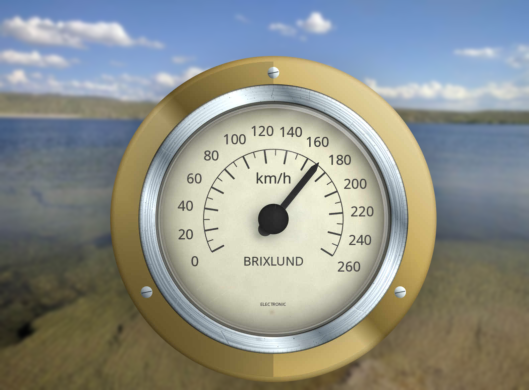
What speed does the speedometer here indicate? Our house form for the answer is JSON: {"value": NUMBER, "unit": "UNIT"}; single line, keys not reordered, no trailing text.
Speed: {"value": 170, "unit": "km/h"}
